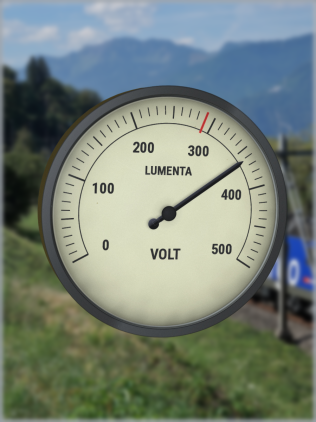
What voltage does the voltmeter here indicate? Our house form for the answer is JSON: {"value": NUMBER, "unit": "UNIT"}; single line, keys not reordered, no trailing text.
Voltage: {"value": 360, "unit": "V"}
